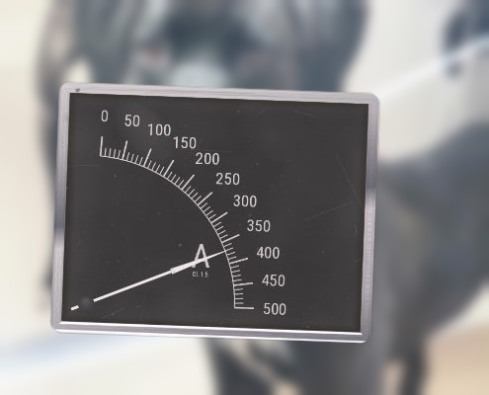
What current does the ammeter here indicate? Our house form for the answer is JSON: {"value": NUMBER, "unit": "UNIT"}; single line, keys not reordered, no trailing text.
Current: {"value": 370, "unit": "A"}
